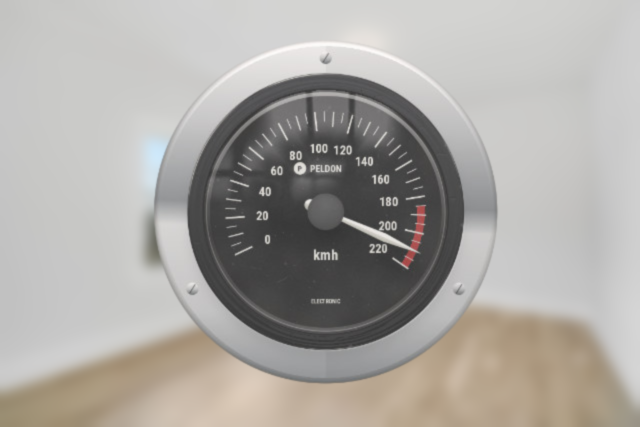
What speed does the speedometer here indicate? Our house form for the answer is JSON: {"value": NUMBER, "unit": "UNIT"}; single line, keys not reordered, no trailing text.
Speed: {"value": 210, "unit": "km/h"}
